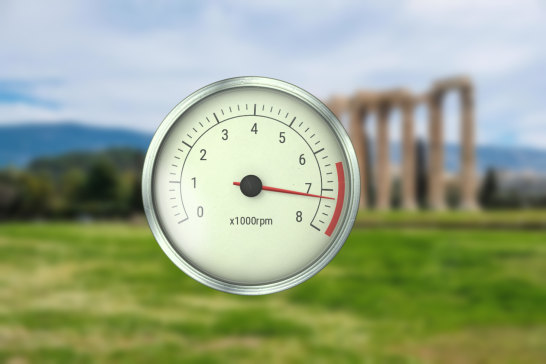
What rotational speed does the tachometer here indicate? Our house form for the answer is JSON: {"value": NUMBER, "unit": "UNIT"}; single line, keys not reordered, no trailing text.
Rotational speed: {"value": 7200, "unit": "rpm"}
